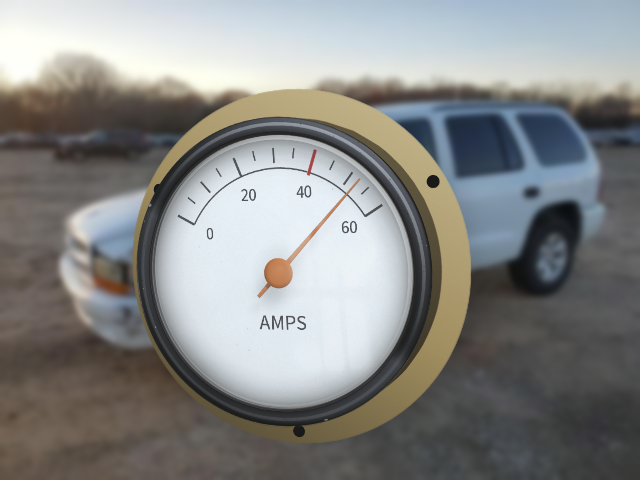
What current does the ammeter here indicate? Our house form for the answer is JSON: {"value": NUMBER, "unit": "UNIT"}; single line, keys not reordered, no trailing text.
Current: {"value": 52.5, "unit": "A"}
